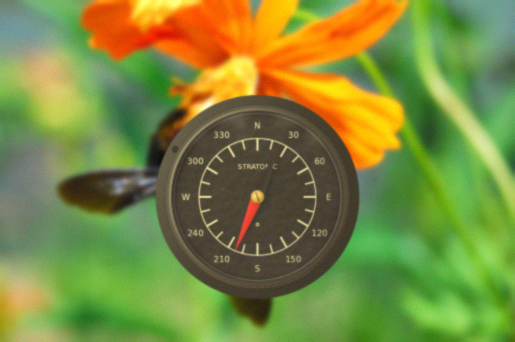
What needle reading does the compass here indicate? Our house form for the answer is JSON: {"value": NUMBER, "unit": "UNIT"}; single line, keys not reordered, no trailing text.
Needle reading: {"value": 202.5, "unit": "°"}
